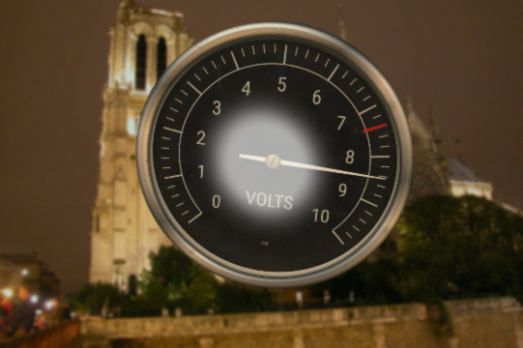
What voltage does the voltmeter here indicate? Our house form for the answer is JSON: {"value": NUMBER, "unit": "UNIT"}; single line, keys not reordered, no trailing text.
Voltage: {"value": 8.4, "unit": "V"}
